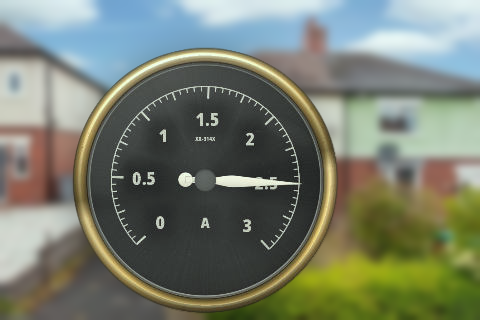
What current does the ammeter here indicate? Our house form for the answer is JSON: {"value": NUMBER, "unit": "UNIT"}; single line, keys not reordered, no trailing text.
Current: {"value": 2.5, "unit": "A"}
